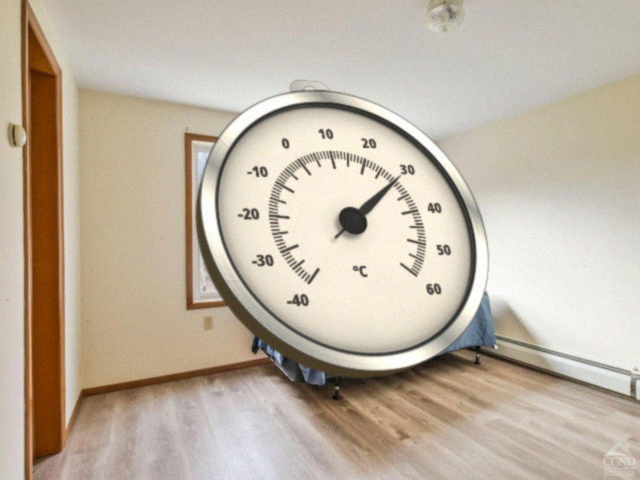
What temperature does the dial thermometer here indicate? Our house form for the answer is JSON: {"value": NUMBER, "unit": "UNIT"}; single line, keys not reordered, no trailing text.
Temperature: {"value": 30, "unit": "°C"}
